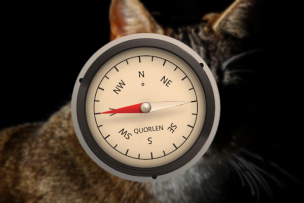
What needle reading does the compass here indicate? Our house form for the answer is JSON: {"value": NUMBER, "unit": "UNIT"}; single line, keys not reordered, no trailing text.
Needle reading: {"value": 270, "unit": "°"}
